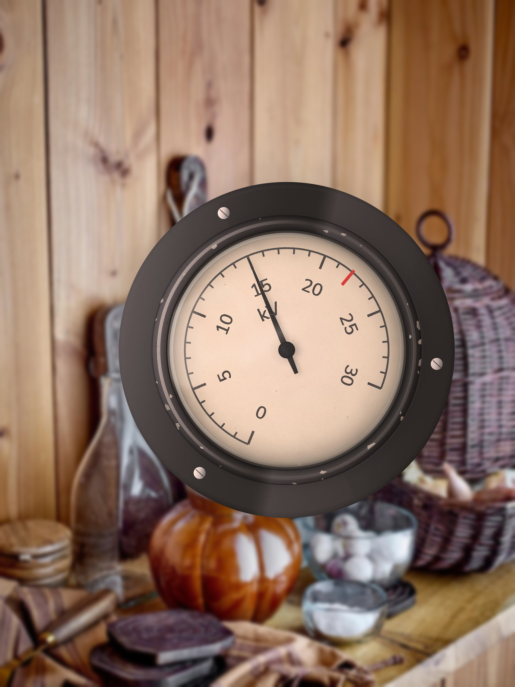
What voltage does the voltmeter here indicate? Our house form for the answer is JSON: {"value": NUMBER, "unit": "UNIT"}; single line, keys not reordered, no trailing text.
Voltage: {"value": 15, "unit": "kV"}
